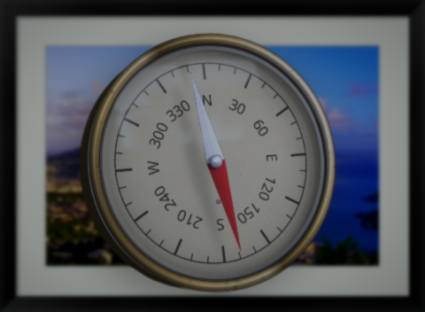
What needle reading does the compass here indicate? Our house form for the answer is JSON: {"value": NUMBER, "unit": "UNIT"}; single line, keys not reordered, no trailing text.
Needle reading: {"value": 170, "unit": "°"}
